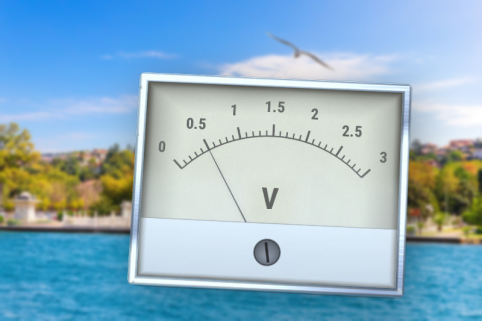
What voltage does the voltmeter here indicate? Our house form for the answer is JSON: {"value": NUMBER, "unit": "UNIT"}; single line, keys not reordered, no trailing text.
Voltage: {"value": 0.5, "unit": "V"}
